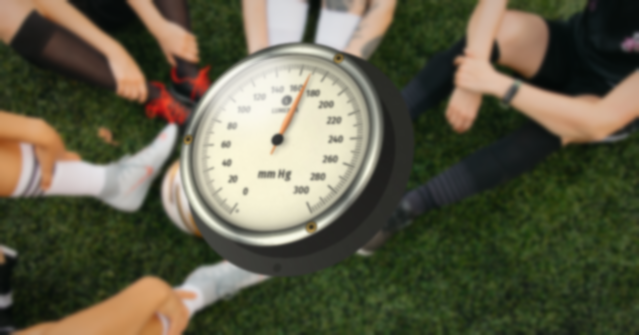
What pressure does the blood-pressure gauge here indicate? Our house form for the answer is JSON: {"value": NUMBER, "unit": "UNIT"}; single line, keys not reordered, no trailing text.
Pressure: {"value": 170, "unit": "mmHg"}
